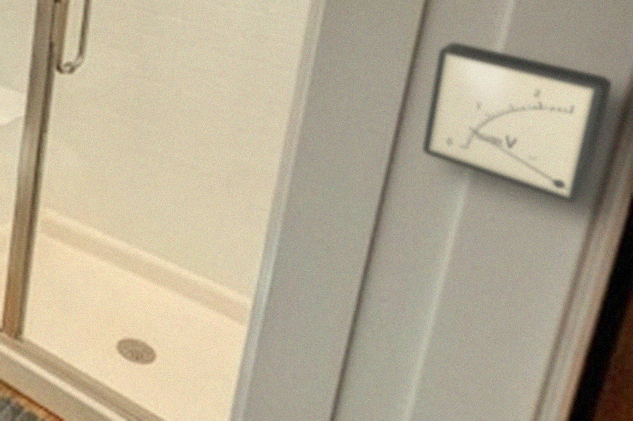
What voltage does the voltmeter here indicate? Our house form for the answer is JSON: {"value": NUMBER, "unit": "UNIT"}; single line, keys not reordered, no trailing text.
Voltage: {"value": 0.5, "unit": "V"}
